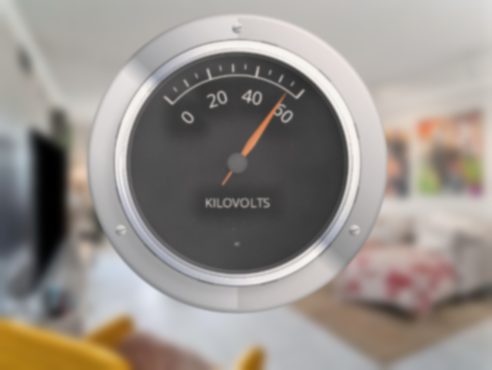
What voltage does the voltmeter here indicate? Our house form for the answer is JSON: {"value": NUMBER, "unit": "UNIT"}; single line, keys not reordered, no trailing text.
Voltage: {"value": 55, "unit": "kV"}
